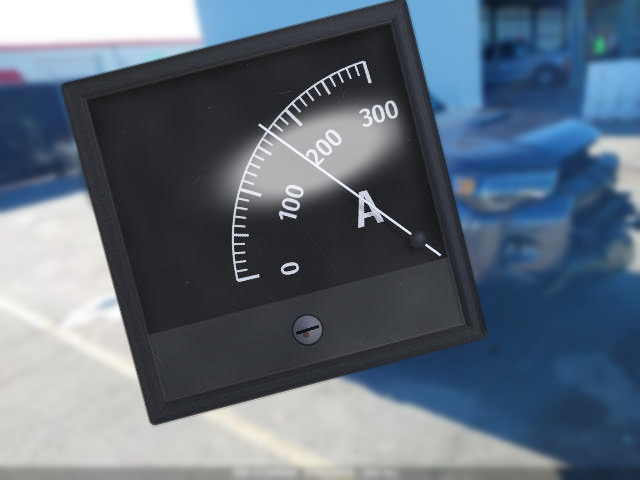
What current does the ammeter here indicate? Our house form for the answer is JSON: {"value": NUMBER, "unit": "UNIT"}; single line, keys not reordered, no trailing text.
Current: {"value": 170, "unit": "A"}
